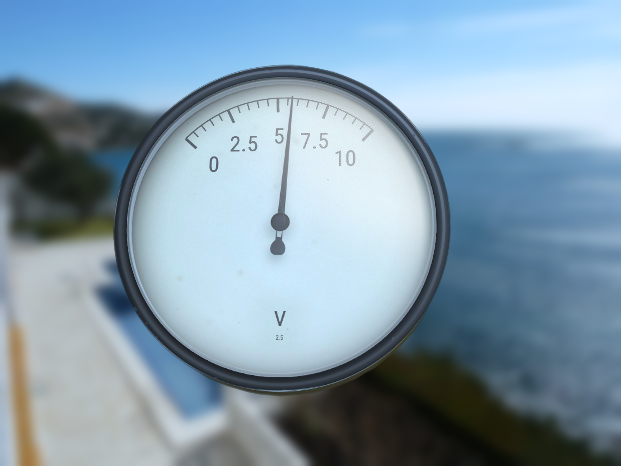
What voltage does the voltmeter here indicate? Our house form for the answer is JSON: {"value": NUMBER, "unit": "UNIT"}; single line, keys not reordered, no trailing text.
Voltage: {"value": 5.75, "unit": "V"}
